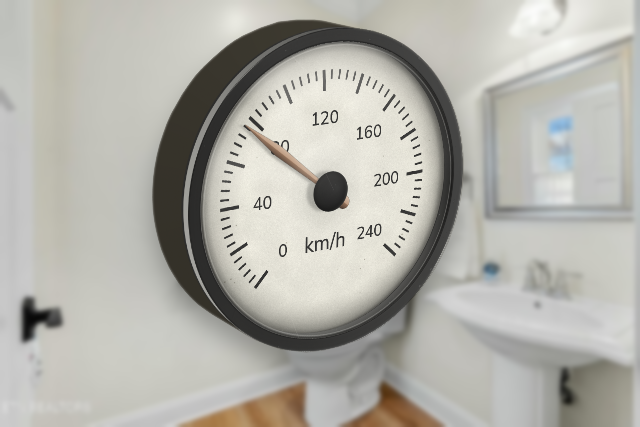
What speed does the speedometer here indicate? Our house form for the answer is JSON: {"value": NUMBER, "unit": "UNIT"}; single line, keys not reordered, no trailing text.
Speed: {"value": 76, "unit": "km/h"}
